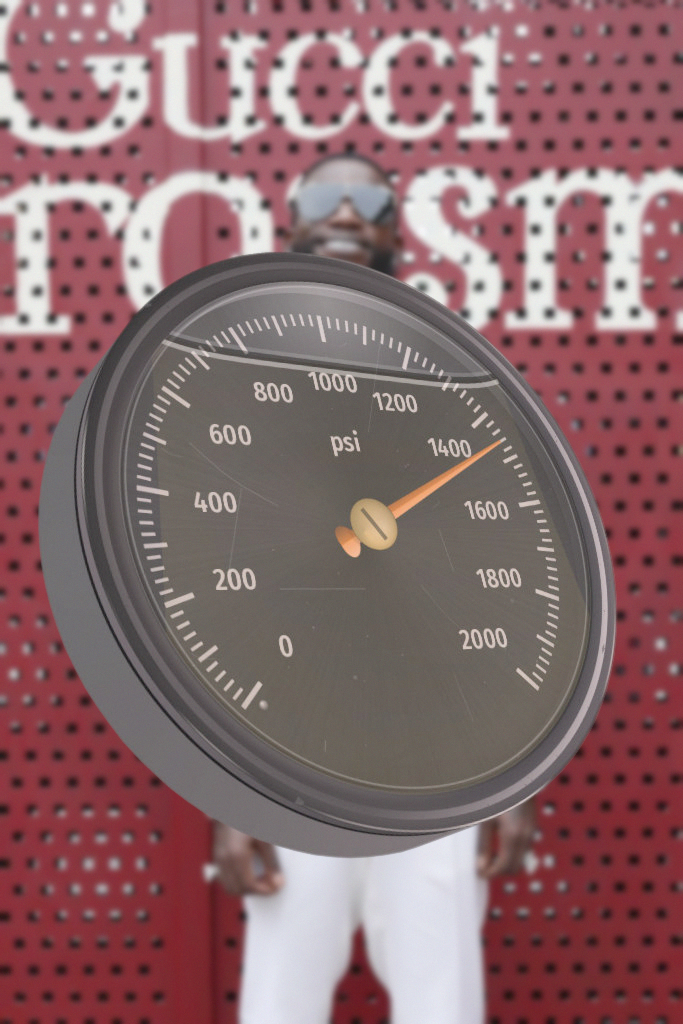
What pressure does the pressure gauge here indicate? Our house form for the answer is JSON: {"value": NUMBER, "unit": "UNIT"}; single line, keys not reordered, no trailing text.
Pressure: {"value": 1460, "unit": "psi"}
